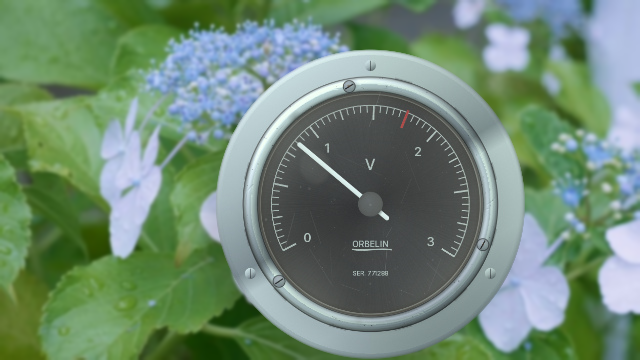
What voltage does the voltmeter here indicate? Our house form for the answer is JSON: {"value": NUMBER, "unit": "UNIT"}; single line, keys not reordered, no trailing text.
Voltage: {"value": 0.85, "unit": "V"}
